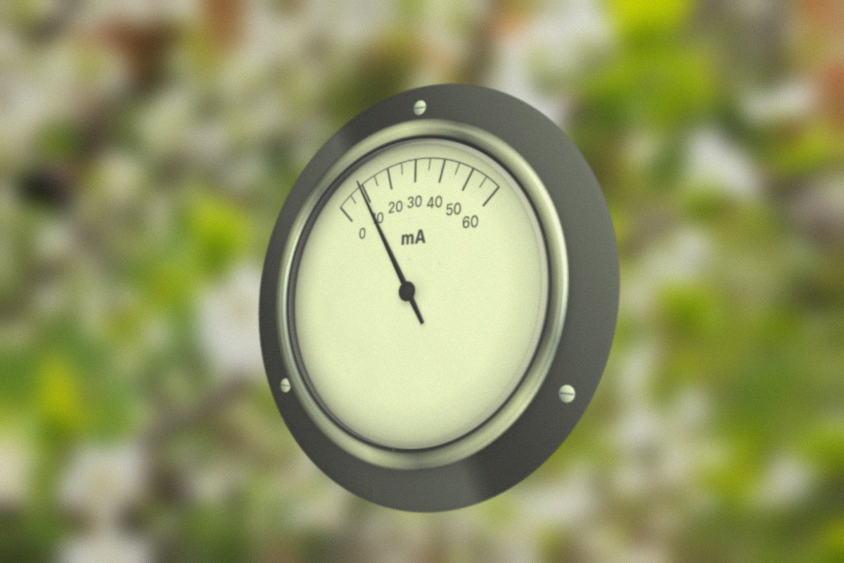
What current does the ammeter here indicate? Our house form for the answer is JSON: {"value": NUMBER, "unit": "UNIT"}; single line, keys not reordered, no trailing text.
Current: {"value": 10, "unit": "mA"}
